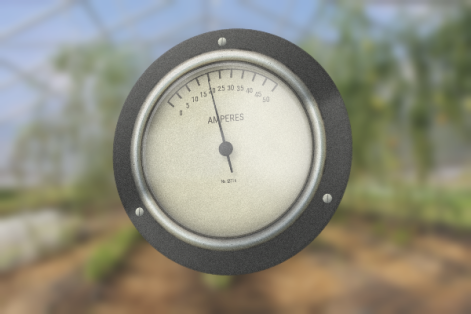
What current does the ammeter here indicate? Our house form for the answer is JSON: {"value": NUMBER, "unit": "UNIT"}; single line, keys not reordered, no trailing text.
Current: {"value": 20, "unit": "A"}
